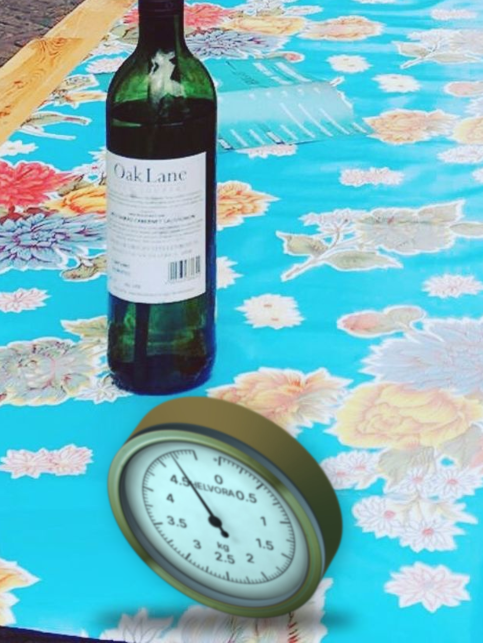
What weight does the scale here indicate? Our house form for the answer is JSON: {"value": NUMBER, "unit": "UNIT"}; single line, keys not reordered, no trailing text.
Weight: {"value": 4.75, "unit": "kg"}
